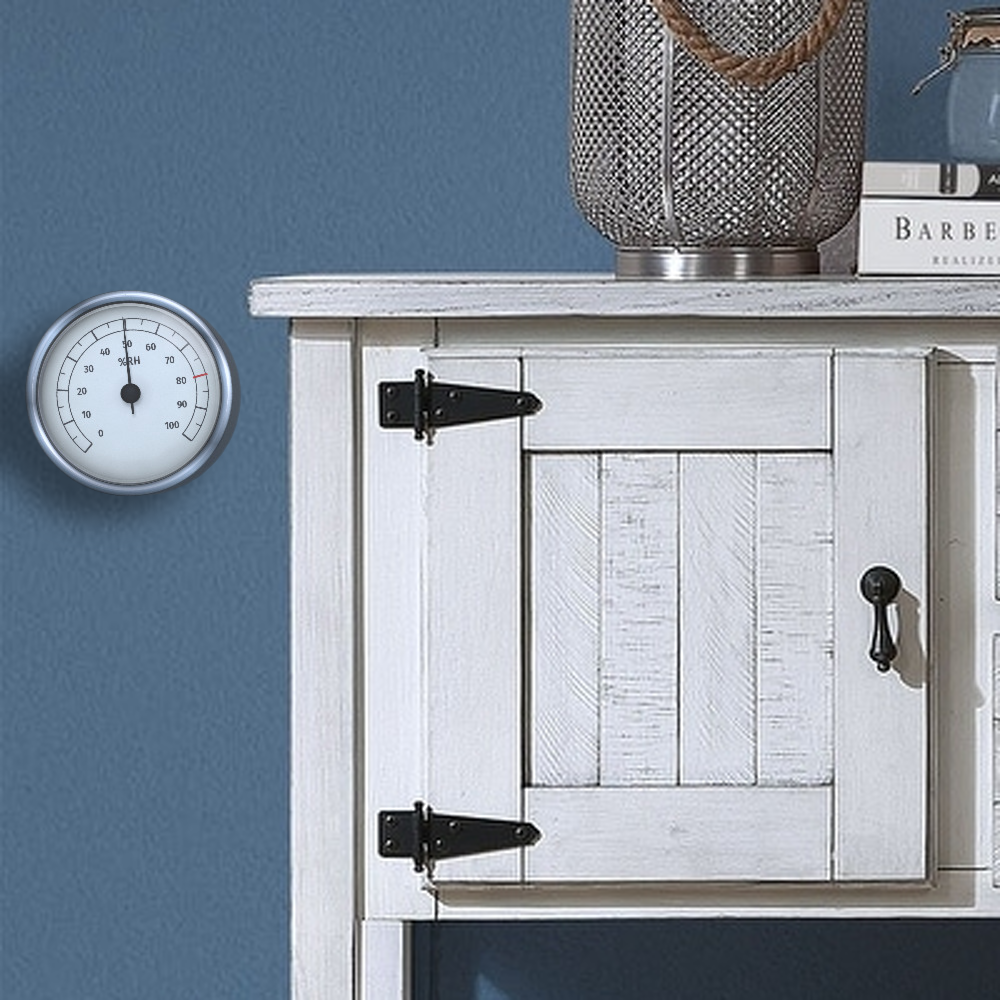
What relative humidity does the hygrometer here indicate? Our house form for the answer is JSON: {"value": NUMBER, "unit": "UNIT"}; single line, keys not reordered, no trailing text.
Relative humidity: {"value": 50, "unit": "%"}
